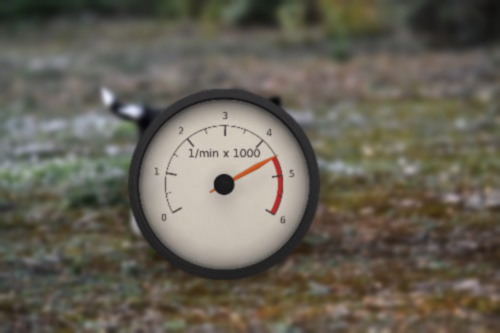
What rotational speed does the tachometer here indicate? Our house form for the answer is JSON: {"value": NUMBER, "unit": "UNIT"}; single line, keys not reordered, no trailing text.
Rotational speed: {"value": 4500, "unit": "rpm"}
